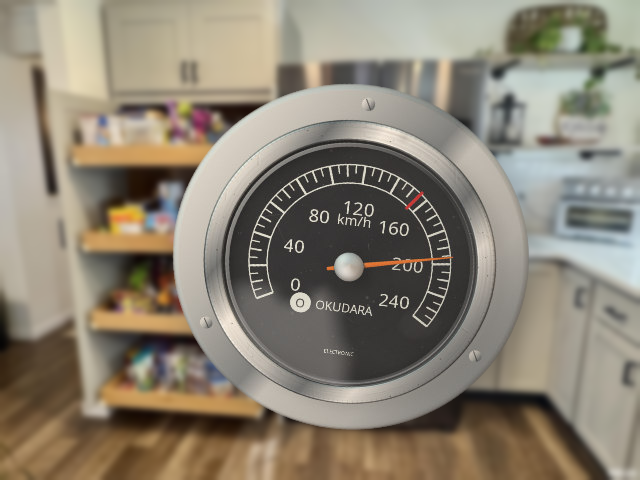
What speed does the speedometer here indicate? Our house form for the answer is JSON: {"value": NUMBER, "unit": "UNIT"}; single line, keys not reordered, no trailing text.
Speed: {"value": 195, "unit": "km/h"}
